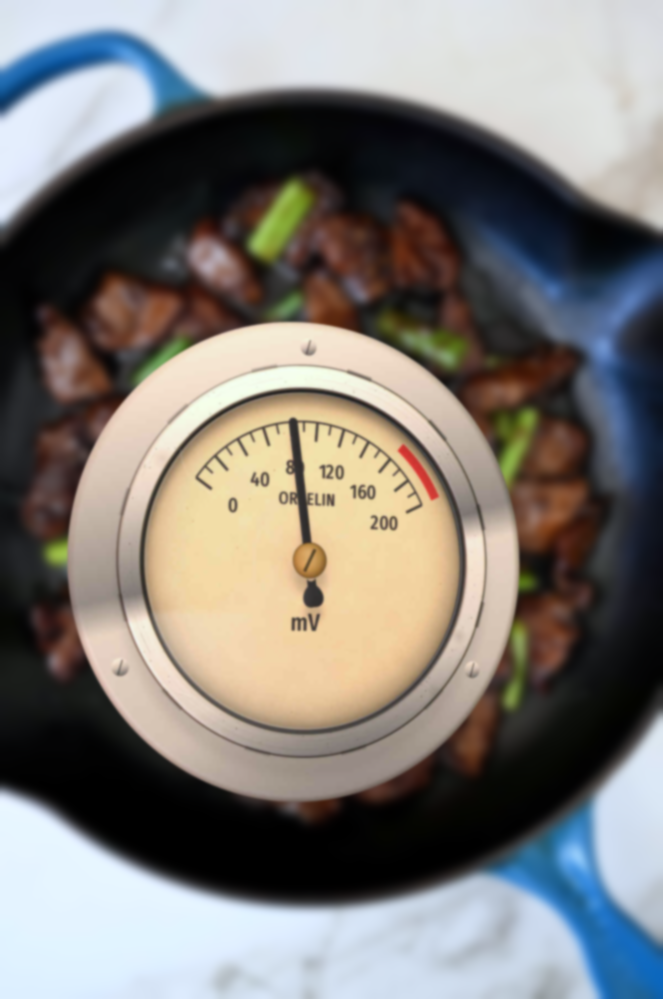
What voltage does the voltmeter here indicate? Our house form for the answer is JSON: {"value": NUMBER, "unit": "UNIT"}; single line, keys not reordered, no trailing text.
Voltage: {"value": 80, "unit": "mV"}
